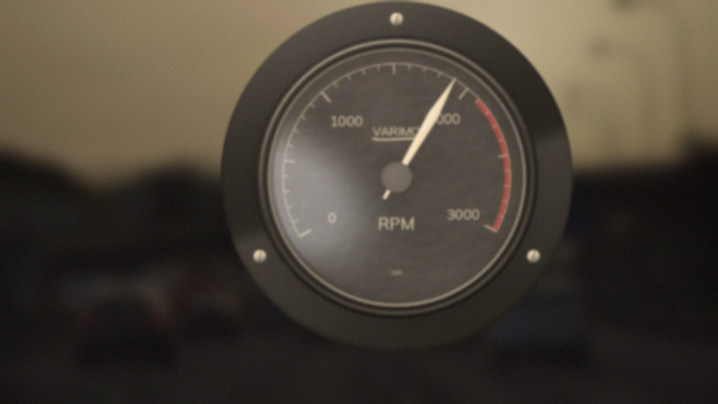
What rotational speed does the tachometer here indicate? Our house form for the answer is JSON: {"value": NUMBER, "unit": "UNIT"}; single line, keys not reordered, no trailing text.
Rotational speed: {"value": 1900, "unit": "rpm"}
